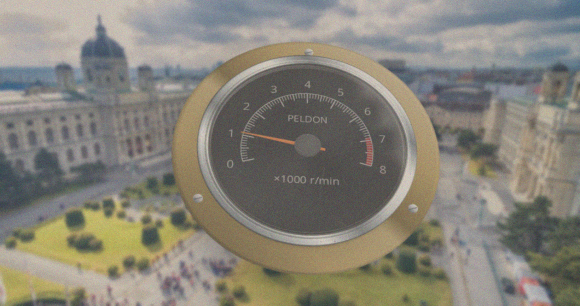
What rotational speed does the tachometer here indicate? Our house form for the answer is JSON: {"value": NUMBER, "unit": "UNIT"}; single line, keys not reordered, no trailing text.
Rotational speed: {"value": 1000, "unit": "rpm"}
